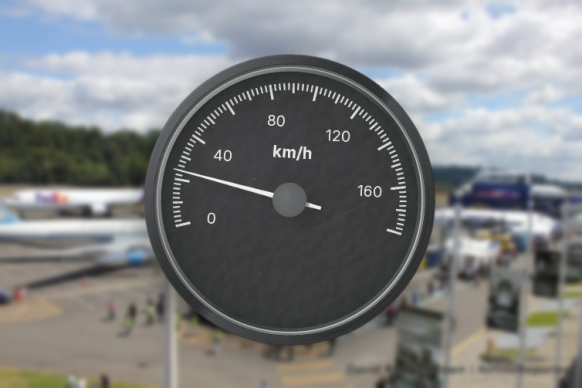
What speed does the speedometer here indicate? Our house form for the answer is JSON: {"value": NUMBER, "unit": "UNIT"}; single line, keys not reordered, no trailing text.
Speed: {"value": 24, "unit": "km/h"}
